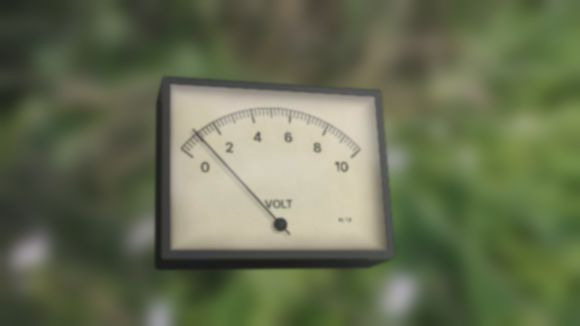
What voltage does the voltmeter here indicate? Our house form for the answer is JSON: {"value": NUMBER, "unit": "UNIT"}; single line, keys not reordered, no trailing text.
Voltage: {"value": 1, "unit": "V"}
